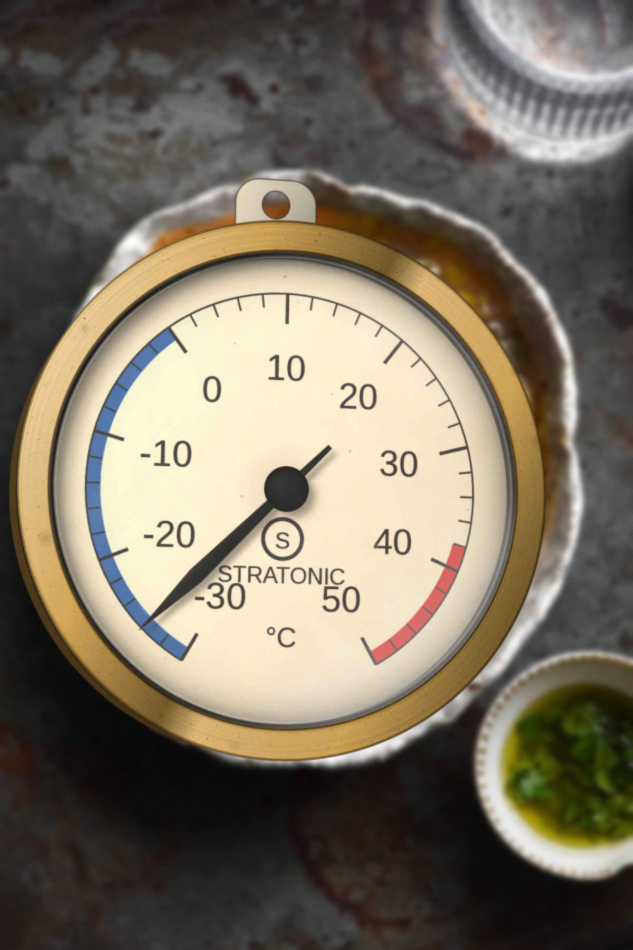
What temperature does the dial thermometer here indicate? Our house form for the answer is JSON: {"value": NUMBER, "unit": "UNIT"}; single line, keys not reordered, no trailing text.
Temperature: {"value": -26, "unit": "°C"}
